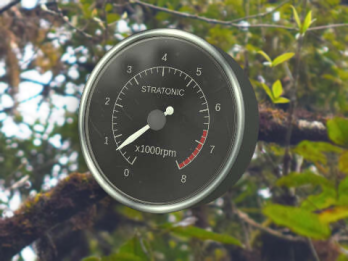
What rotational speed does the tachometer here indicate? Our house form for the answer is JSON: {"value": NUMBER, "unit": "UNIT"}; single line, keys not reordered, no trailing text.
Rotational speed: {"value": 600, "unit": "rpm"}
